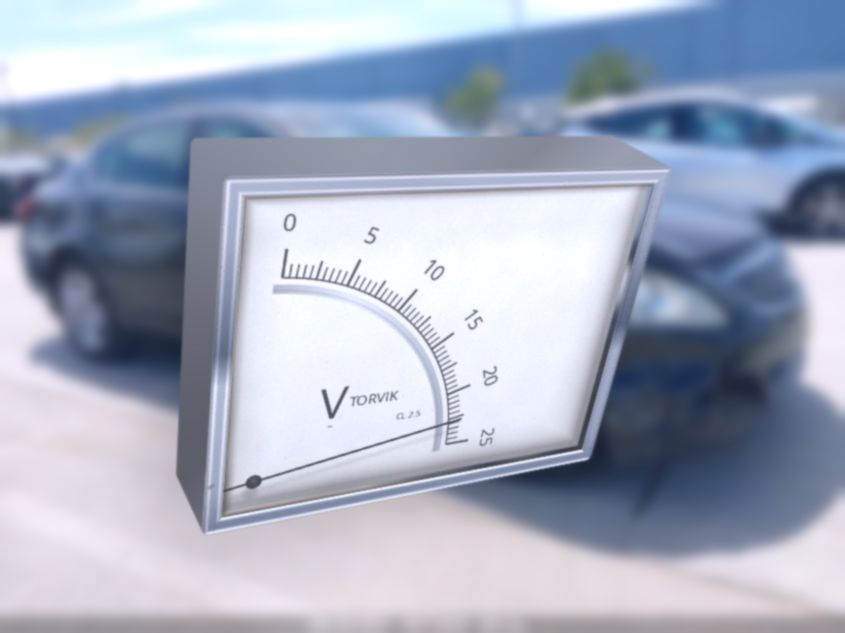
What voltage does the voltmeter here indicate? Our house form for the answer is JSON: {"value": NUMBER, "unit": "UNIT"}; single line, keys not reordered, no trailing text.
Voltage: {"value": 22.5, "unit": "V"}
